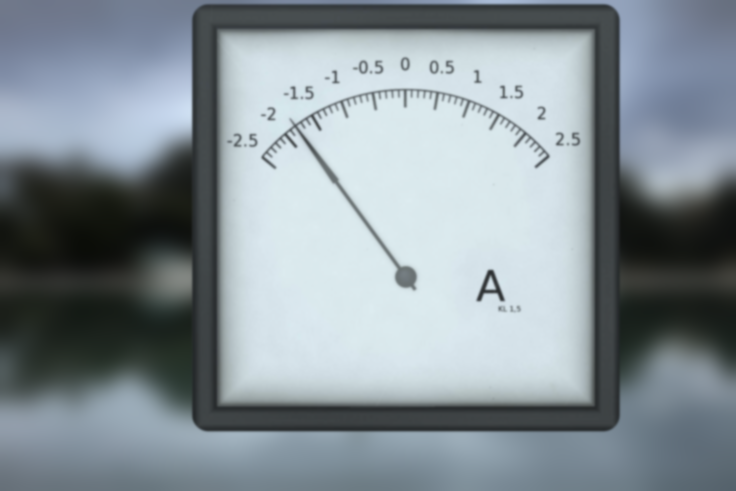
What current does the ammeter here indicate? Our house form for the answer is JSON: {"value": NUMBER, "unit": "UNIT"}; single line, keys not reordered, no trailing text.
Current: {"value": -1.8, "unit": "A"}
